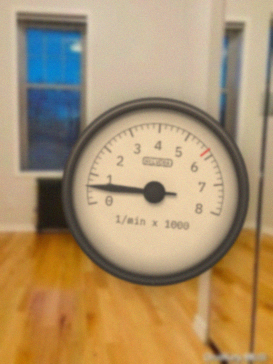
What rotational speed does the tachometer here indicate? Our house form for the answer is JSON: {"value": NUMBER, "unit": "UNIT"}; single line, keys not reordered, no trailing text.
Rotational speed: {"value": 600, "unit": "rpm"}
